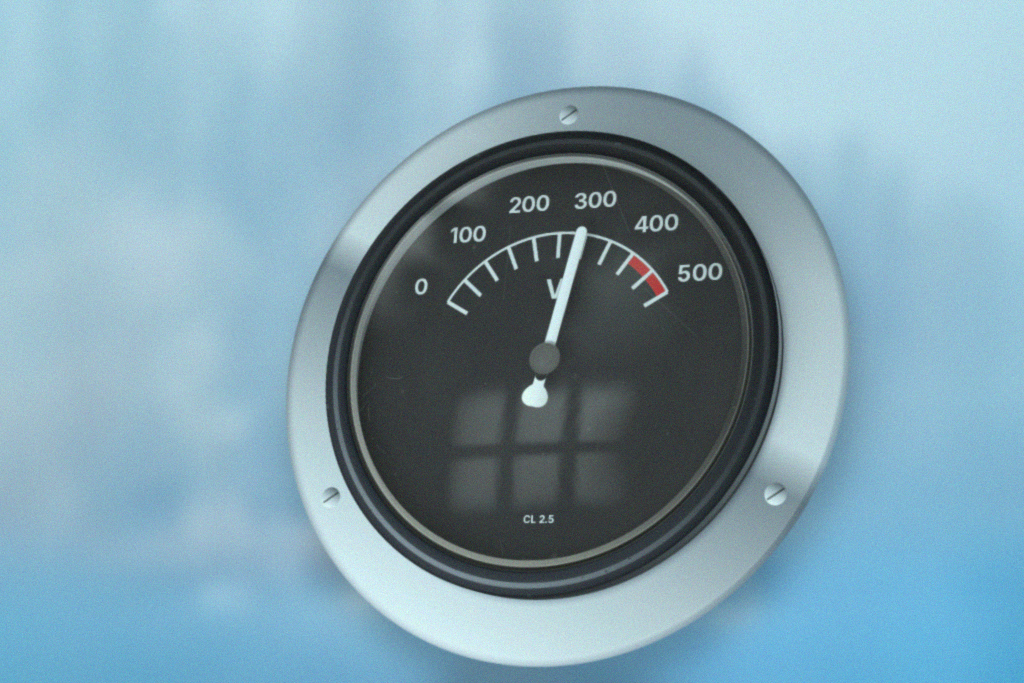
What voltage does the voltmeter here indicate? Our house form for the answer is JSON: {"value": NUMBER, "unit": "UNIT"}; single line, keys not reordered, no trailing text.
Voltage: {"value": 300, "unit": "V"}
